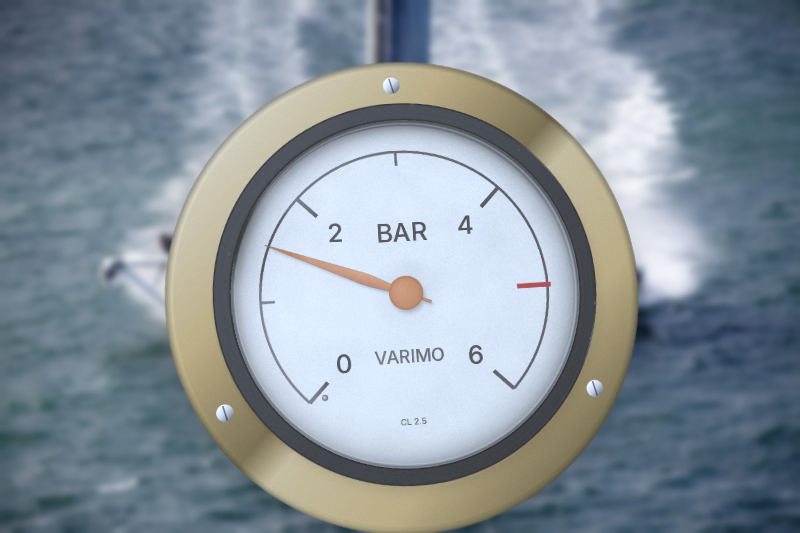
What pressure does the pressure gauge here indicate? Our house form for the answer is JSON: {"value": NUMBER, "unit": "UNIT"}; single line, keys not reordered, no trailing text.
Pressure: {"value": 1.5, "unit": "bar"}
